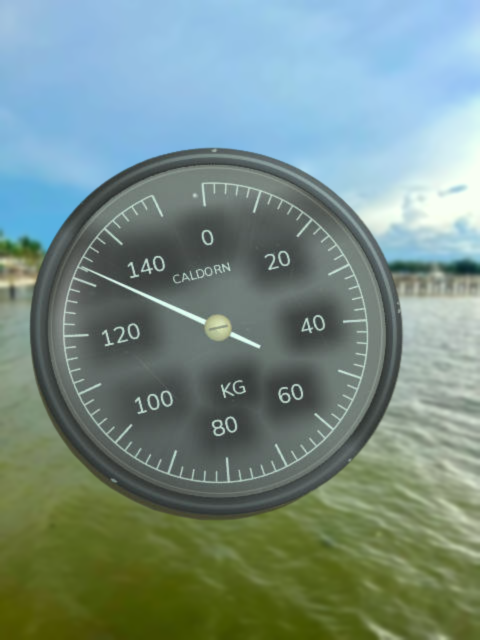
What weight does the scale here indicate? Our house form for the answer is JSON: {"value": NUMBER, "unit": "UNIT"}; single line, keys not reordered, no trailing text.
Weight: {"value": 132, "unit": "kg"}
